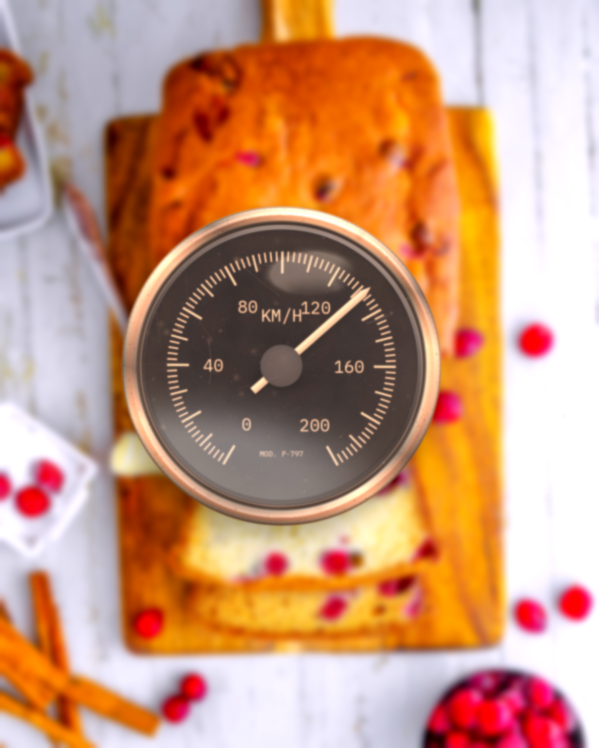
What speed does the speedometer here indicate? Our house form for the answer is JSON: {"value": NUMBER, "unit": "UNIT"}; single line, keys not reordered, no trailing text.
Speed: {"value": 132, "unit": "km/h"}
